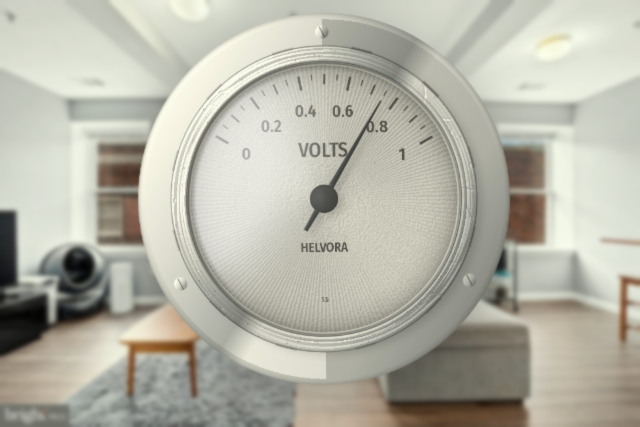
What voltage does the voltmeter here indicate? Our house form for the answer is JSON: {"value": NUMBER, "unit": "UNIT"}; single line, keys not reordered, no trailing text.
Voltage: {"value": 0.75, "unit": "V"}
